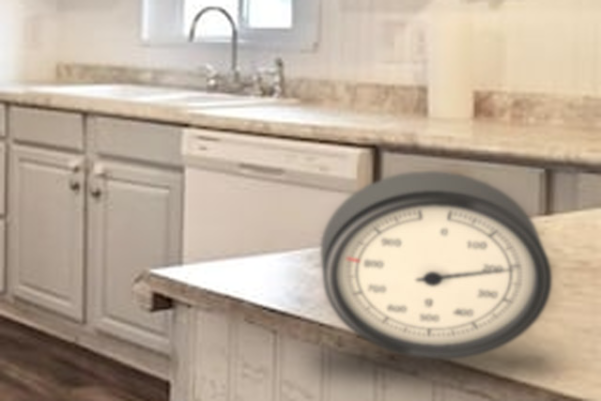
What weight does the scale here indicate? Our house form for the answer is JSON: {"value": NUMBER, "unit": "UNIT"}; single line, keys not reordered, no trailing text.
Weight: {"value": 200, "unit": "g"}
